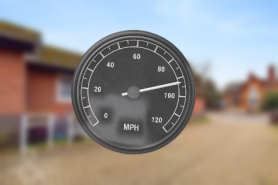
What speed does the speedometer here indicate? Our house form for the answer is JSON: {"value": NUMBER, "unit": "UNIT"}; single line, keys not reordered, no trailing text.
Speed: {"value": 92.5, "unit": "mph"}
